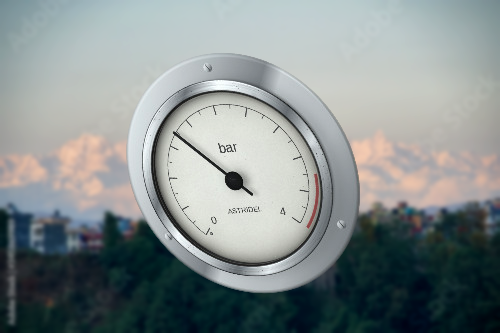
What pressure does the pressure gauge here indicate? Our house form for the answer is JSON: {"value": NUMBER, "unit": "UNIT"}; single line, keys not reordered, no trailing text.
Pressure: {"value": 1.4, "unit": "bar"}
